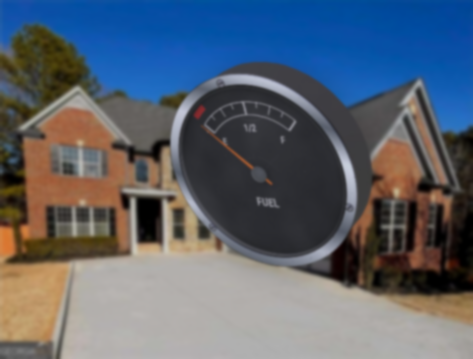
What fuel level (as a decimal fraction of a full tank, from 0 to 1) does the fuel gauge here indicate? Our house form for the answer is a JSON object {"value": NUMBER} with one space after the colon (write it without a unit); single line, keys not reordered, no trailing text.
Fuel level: {"value": 0}
